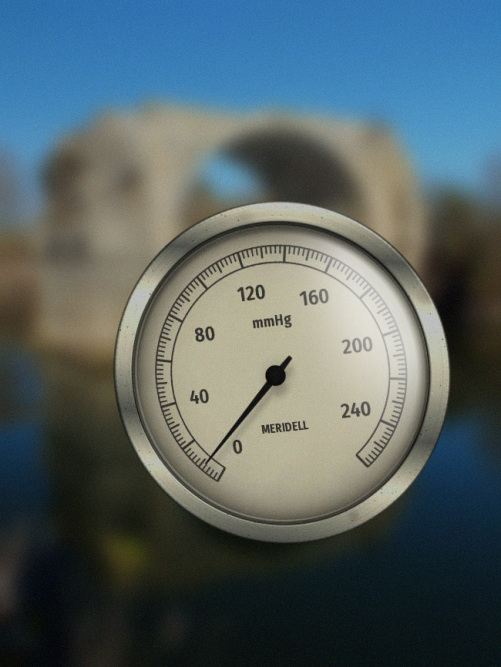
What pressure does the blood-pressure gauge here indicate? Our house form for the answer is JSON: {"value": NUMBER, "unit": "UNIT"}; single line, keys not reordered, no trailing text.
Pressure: {"value": 8, "unit": "mmHg"}
